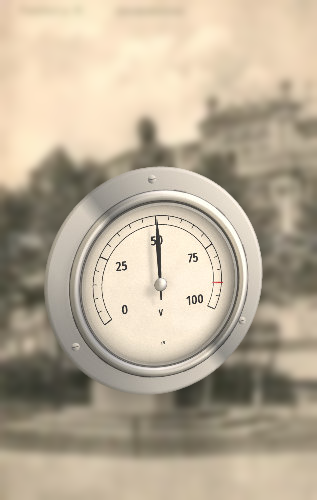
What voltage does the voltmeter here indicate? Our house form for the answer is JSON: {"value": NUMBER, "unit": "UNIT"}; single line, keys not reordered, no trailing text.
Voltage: {"value": 50, "unit": "V"}
